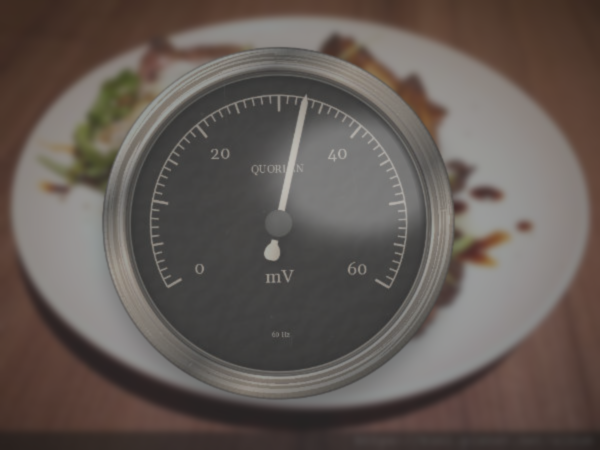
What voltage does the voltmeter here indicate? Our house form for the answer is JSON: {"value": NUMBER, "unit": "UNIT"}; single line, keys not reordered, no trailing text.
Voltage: {"value": 33, "unit": "mV"}
